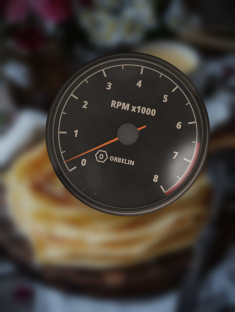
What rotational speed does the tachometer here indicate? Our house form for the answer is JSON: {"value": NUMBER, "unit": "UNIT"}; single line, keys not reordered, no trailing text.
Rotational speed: {"value": 250, "unit": "rpm"}
